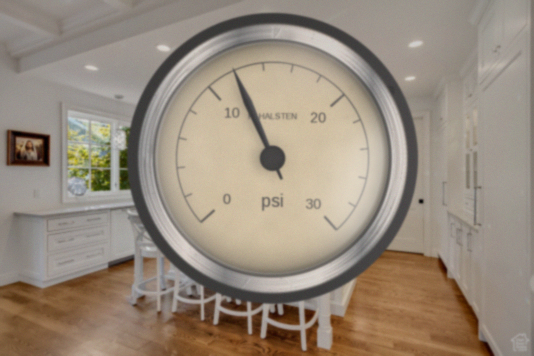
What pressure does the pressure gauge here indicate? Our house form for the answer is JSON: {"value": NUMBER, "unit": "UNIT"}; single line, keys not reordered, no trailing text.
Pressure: {"value": 12, "unit": "psi"}
